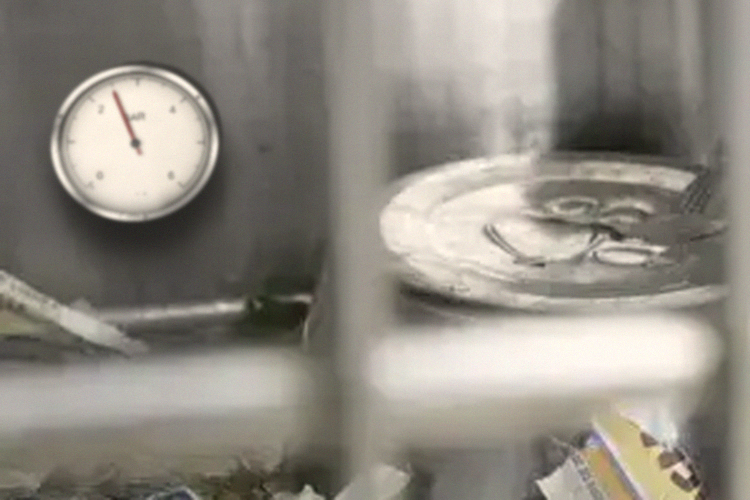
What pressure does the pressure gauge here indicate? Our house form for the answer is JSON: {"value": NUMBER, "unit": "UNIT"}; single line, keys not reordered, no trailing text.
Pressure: {"value": 2.5, "unit": "bar"}
